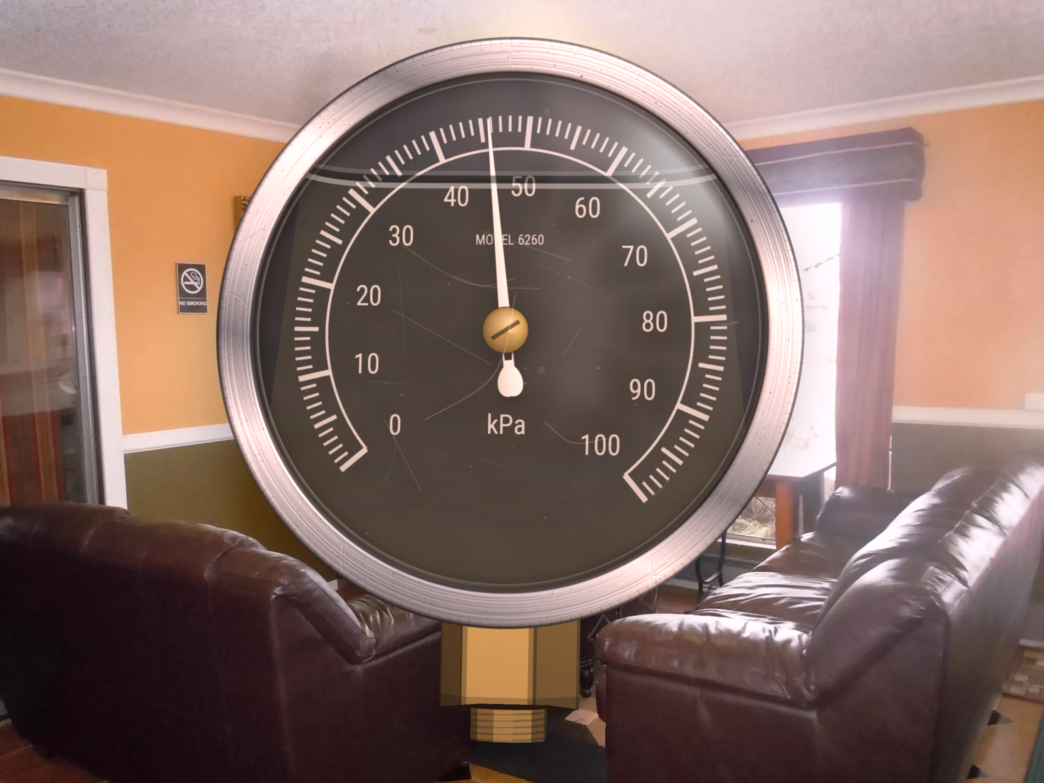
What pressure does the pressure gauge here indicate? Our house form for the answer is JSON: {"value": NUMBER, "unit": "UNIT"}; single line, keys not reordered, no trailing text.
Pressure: {"value": 46, "unit": "kPa"}
